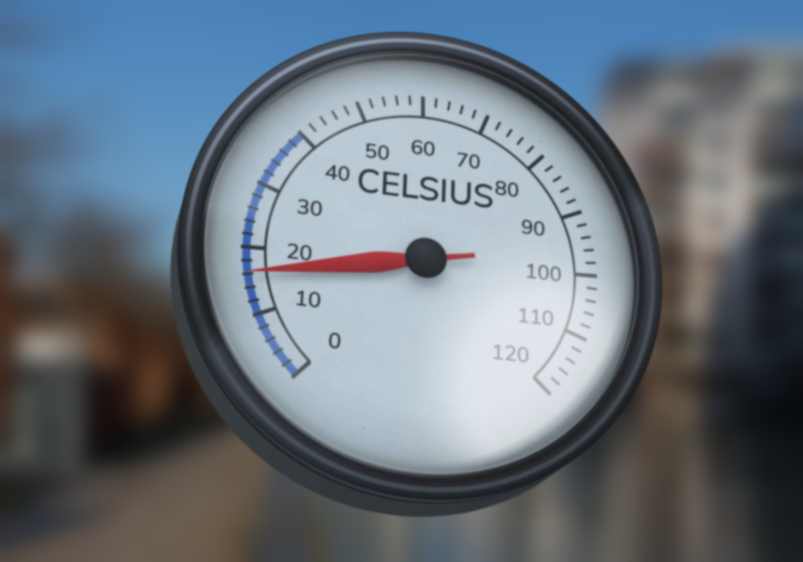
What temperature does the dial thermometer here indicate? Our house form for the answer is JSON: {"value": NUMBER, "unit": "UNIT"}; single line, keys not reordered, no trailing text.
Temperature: {"value": 16, "unit": "°C"}
